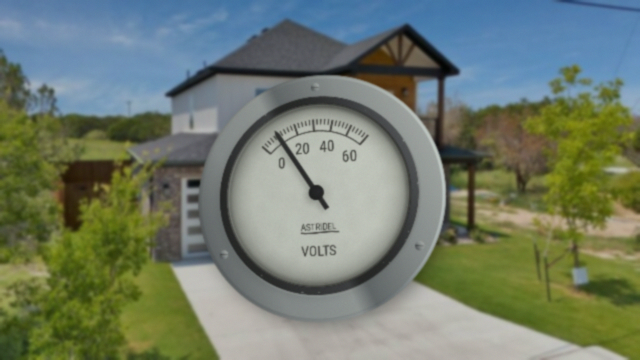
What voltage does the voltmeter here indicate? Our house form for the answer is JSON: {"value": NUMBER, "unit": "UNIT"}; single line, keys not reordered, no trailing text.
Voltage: {"value": 10, "unit": "V"}
